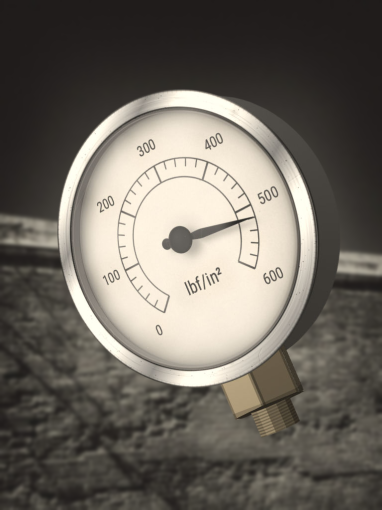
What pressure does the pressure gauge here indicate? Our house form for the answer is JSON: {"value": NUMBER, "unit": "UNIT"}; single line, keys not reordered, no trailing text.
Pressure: {"value": 520, "unit": "psi"}
